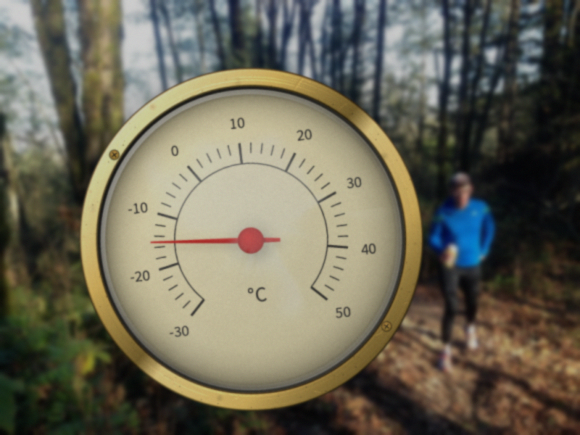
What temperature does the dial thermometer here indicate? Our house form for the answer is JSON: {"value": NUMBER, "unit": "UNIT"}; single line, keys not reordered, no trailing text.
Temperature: {"value": -15, "unit": "°C"}
